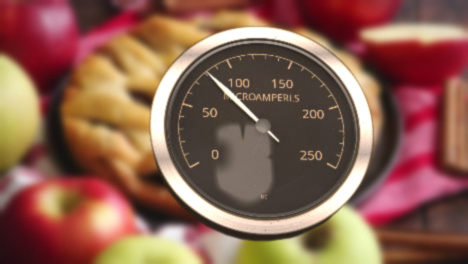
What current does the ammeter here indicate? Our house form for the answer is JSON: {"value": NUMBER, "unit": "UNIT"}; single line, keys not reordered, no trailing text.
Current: {"value": 80, "unit": "µA"}
